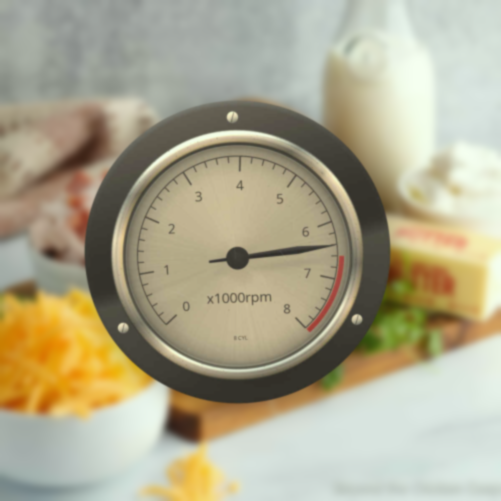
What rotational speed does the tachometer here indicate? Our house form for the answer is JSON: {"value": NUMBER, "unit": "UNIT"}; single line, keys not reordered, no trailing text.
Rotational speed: {"value": 6400, "unit": "rpm"}
